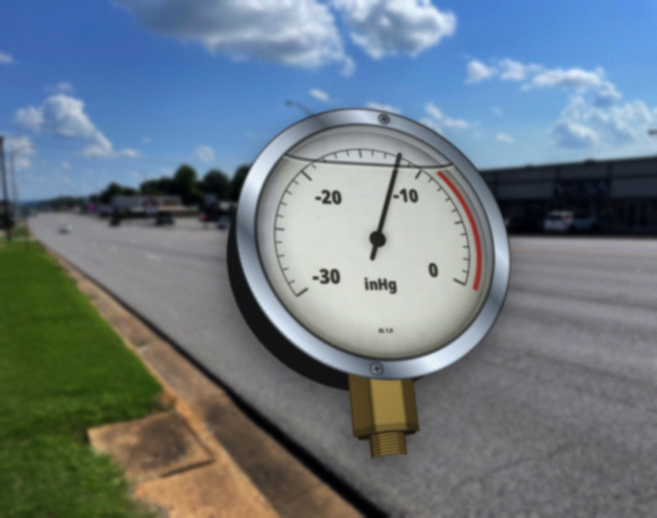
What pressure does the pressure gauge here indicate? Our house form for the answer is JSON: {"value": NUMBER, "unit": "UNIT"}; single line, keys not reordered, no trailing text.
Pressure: {"value": -12, "unit": "inHg"}
